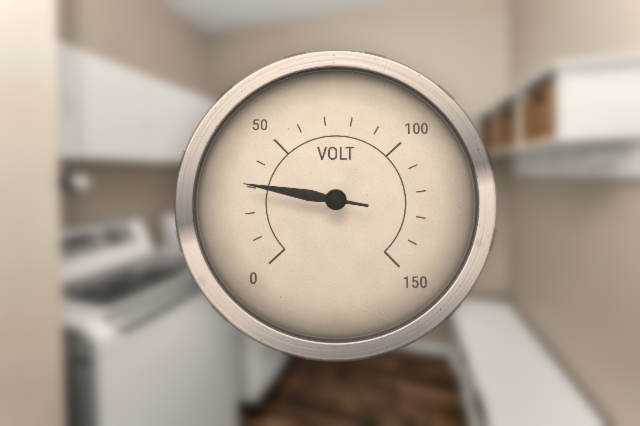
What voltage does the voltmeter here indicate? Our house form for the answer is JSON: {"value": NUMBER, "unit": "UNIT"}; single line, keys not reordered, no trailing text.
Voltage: {"value": 30, "unit": "V"}
